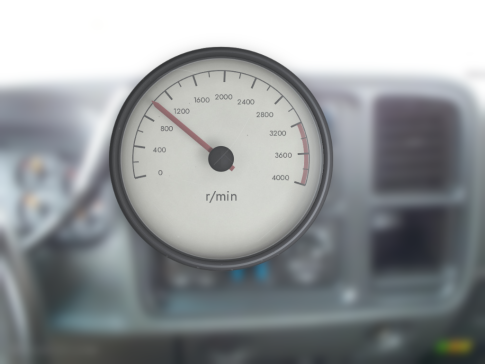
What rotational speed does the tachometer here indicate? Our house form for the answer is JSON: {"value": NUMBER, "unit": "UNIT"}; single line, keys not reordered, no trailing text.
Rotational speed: {"value": 1000, "unit": "rpm"}
